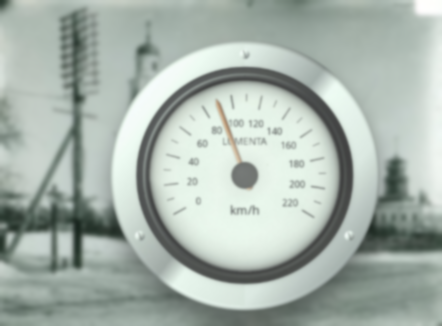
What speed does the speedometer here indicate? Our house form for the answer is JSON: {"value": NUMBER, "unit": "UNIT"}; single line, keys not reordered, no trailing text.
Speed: {"value": 90, "unit": "km/h"}
